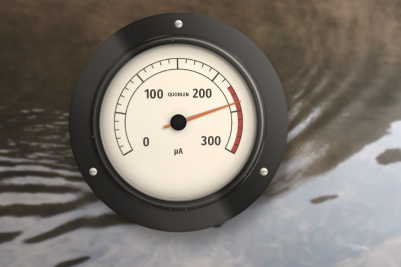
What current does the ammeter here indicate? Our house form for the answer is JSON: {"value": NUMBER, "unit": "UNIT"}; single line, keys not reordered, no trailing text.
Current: {"value": 240, "unit": "µA"}
